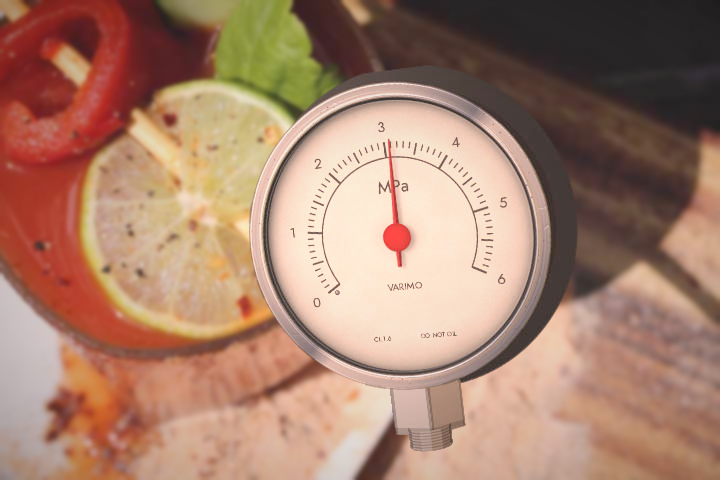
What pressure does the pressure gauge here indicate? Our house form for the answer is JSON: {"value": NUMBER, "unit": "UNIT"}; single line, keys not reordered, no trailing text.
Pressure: {"value": 3.1, "unit": "MPa"}
